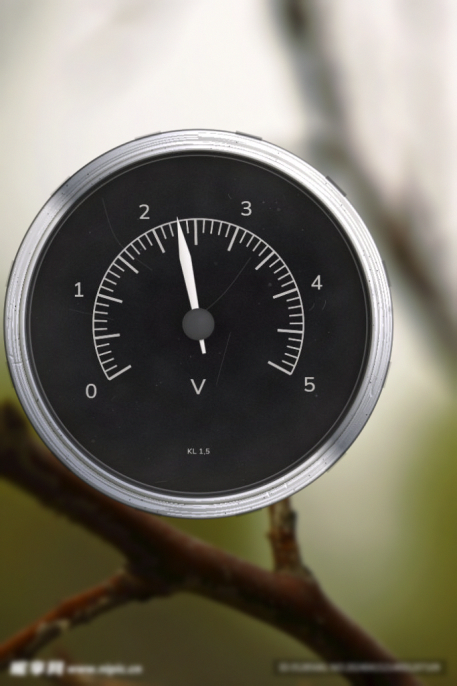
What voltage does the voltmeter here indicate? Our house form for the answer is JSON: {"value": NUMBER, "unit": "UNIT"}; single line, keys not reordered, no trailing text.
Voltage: {"value": 2.3, "unit": "V"}
